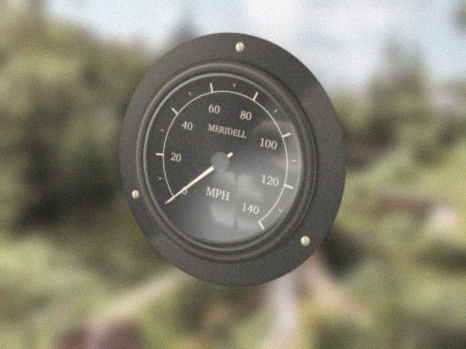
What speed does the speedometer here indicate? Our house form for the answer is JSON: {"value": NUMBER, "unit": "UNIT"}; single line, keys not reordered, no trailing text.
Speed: {"value": 0, "unit": "mph"}
